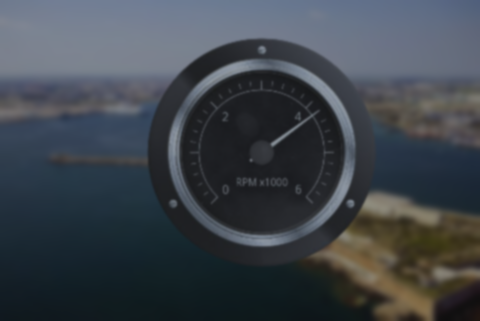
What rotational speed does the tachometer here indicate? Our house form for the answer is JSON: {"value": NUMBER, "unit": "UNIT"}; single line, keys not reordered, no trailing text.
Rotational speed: {"value": 4200, "unit": "rpm"}
